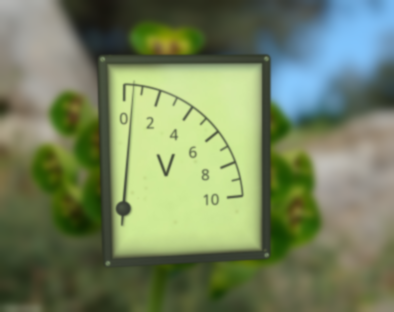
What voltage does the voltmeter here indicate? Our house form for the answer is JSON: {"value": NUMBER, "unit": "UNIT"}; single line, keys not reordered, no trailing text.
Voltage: {"value": 0.5, "unit": "V"}
